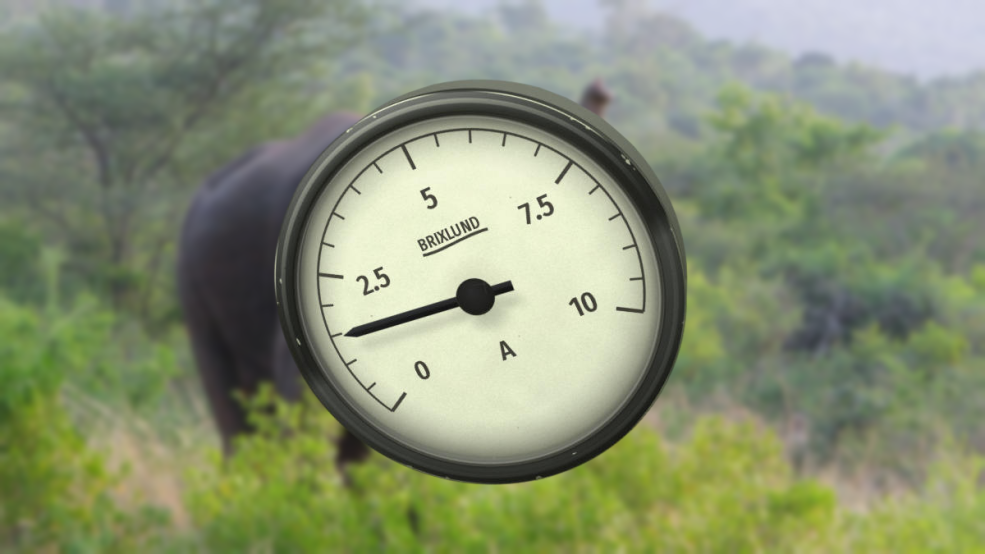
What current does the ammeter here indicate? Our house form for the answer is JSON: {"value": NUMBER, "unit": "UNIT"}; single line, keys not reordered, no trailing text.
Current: {"value": 1.5, "unit": "A"}
